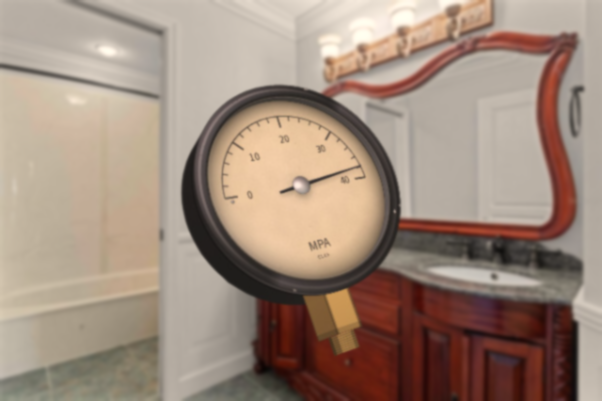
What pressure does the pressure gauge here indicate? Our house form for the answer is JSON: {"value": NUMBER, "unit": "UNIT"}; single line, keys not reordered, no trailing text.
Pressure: {"value": 38, "unit": "MPa"}
